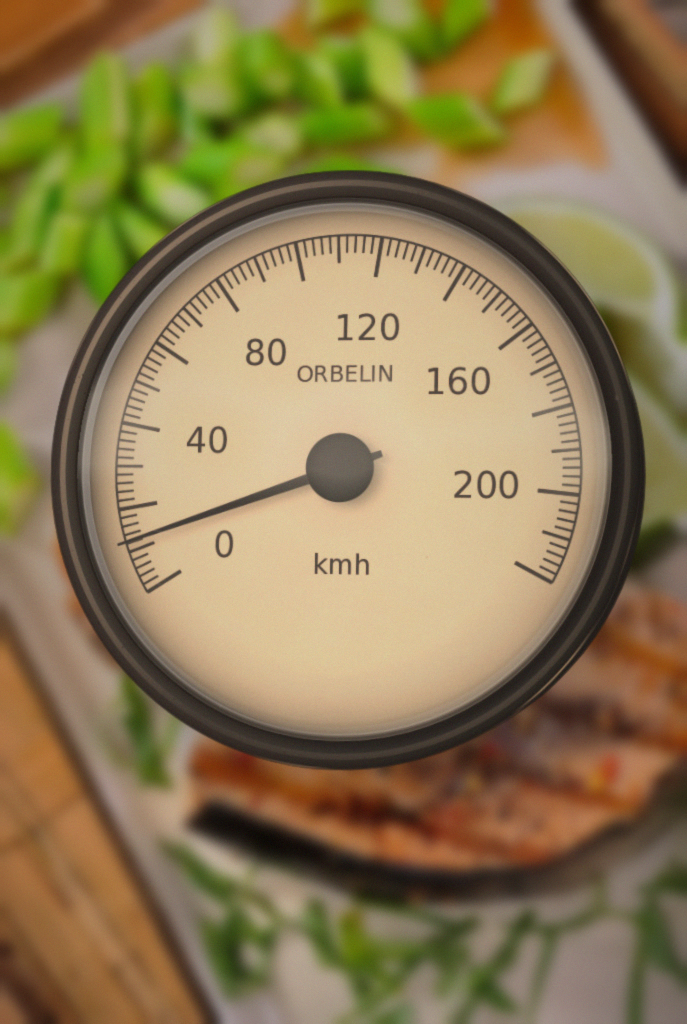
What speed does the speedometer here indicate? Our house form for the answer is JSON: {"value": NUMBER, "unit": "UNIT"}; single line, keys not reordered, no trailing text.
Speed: {"value": 12, "unit": "km/h"}
